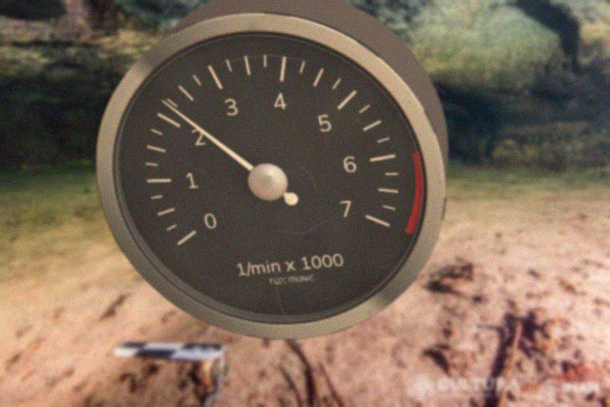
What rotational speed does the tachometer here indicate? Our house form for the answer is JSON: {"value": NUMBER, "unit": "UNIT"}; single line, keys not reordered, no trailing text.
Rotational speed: {"value": 2250, "unit": "rpm"}
